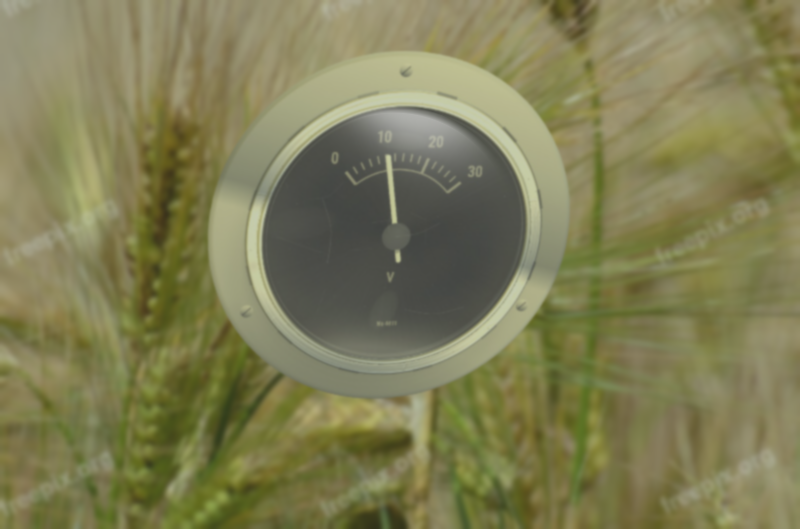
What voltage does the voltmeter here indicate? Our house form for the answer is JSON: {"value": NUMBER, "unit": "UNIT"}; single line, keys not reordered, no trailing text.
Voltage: {"value": 10, "unit": "V"}
